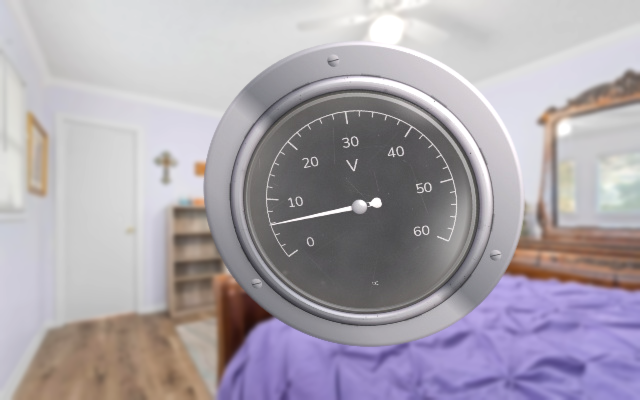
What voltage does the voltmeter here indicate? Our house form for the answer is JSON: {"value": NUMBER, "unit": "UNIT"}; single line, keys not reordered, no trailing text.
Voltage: {"value": 6, "unit": "V"}
